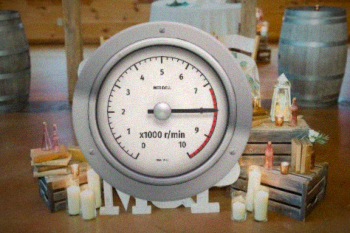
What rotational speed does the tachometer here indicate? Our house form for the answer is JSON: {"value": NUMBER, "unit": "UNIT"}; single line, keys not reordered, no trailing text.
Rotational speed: {"value": 8000, "unit": "rpm"}
